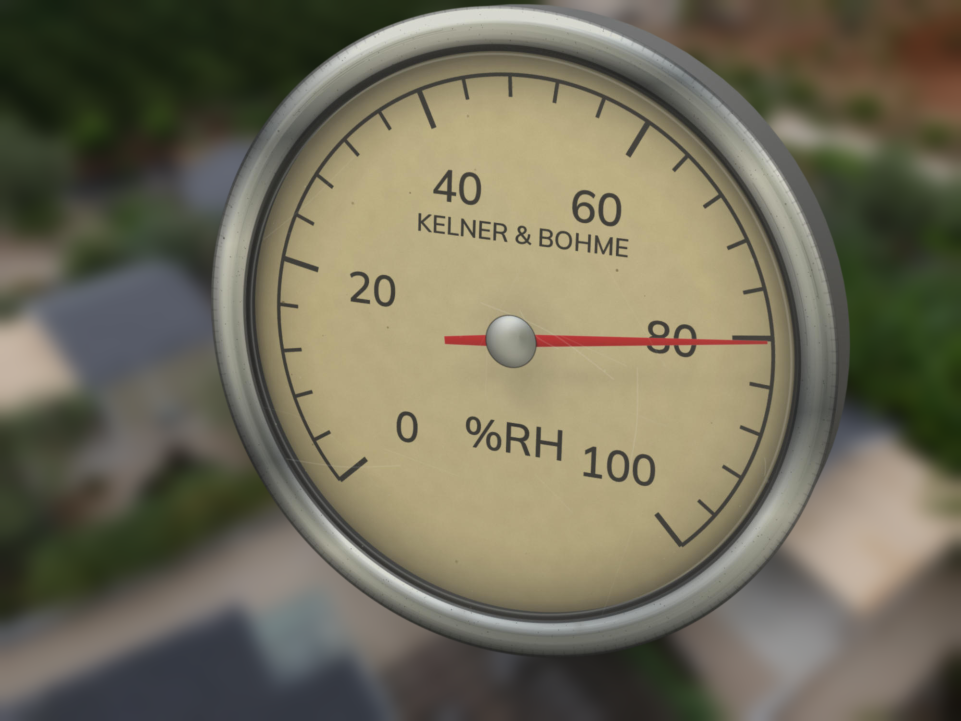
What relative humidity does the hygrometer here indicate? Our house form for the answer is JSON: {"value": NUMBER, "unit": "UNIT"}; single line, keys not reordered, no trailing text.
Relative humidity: {"value": 80, "unit": "%"}
